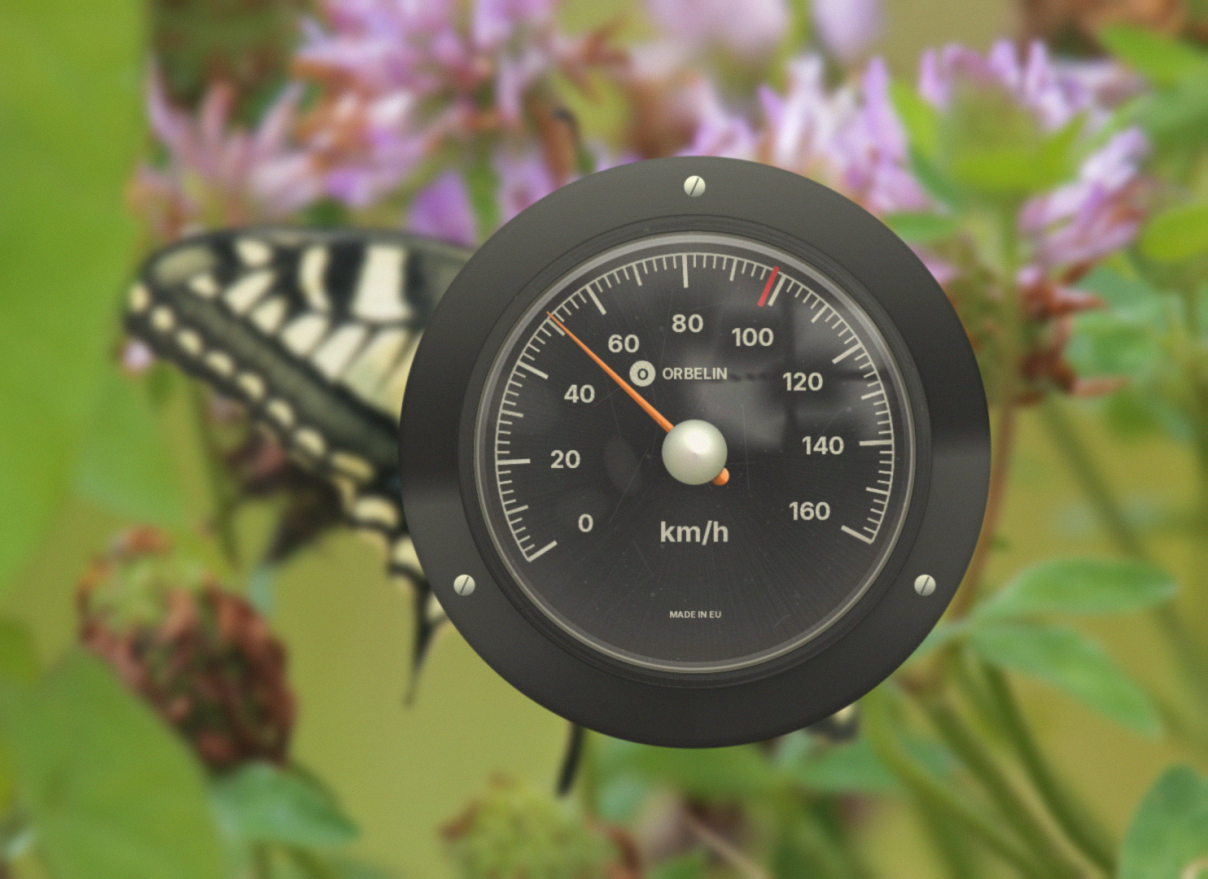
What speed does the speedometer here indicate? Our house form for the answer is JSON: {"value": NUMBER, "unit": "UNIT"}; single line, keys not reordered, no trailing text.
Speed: {"value": 51, "unit": "km/h"}
